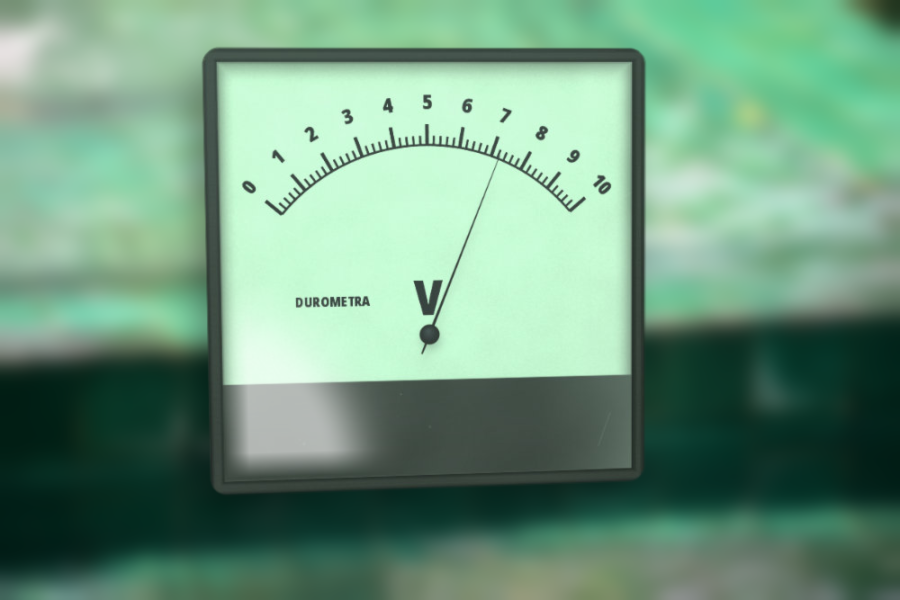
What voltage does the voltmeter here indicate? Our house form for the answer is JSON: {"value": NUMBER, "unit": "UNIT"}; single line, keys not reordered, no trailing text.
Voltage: {"value": 7.2, "unit": "V"}
